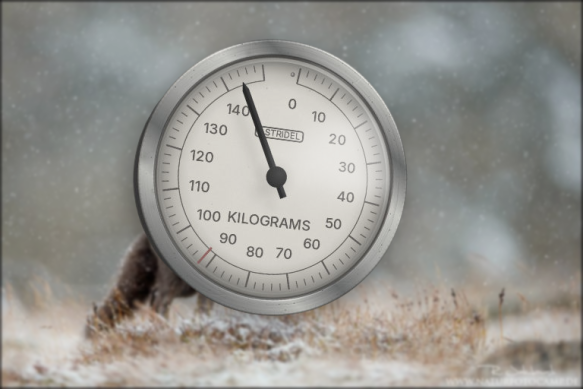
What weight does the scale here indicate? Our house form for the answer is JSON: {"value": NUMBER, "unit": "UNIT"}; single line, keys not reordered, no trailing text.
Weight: {"value": 144, "unit": "kg"}
